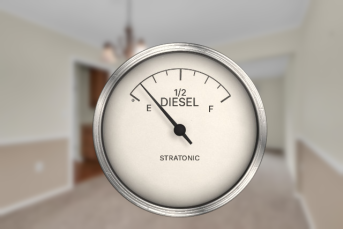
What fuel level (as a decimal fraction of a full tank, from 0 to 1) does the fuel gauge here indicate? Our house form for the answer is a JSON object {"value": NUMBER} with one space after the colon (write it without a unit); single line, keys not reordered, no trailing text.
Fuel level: {"value": 0.125}
